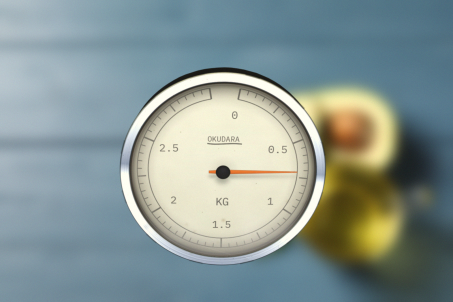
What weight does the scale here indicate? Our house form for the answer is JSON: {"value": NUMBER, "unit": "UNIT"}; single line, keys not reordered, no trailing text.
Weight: {"value": 0.7, "unit": "kg"}
